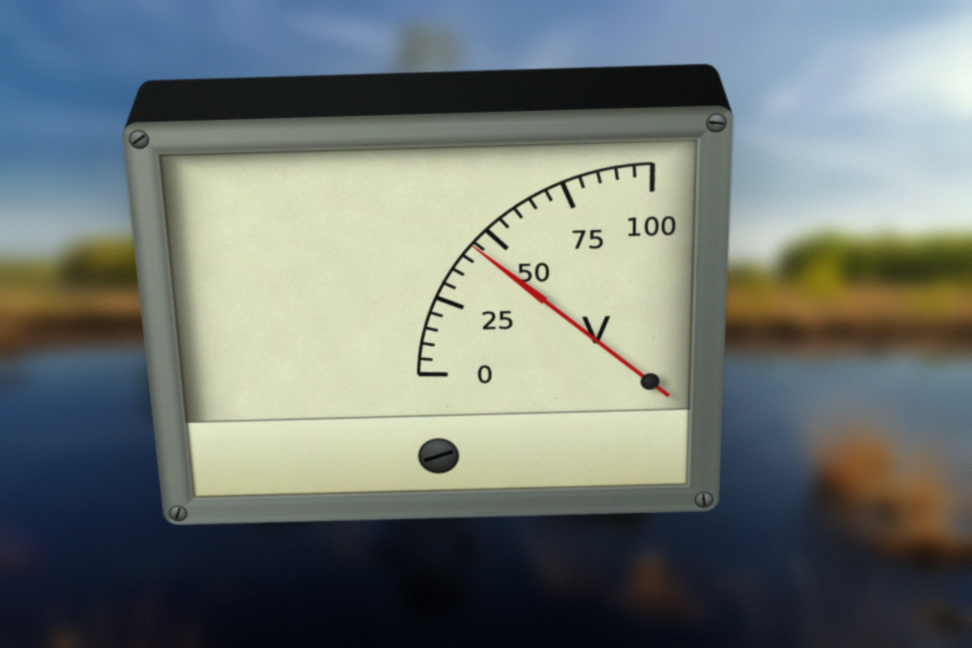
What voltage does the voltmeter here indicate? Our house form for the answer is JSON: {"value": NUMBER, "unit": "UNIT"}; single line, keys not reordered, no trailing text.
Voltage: {"value": 45, "unit": "V"}
